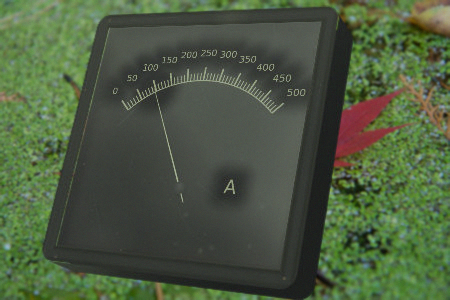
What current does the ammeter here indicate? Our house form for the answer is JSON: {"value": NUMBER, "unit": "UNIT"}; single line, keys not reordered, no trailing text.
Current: {"value": 100, "unit": "A"}
